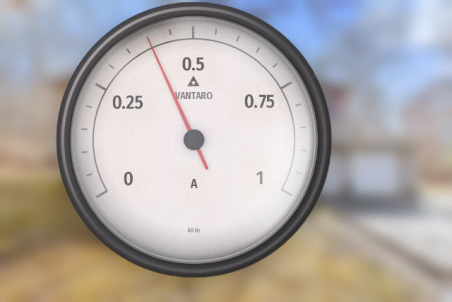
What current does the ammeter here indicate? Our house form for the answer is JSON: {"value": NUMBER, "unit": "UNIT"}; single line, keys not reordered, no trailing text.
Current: {"value": 0.4, "unit": "A"}
